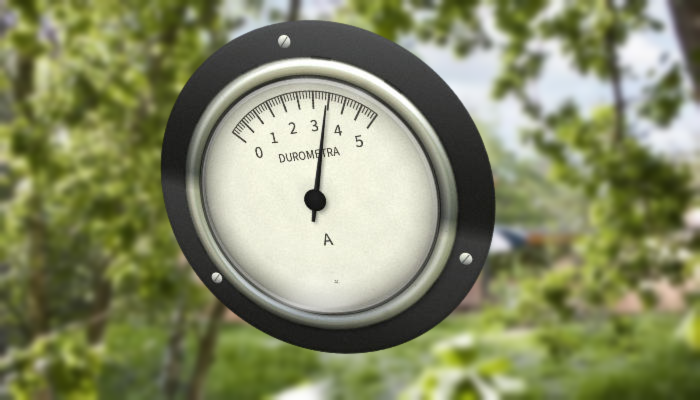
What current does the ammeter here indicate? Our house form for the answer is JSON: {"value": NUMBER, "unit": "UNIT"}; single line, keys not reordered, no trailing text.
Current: {"value": 3.5, "unit": "A"}
